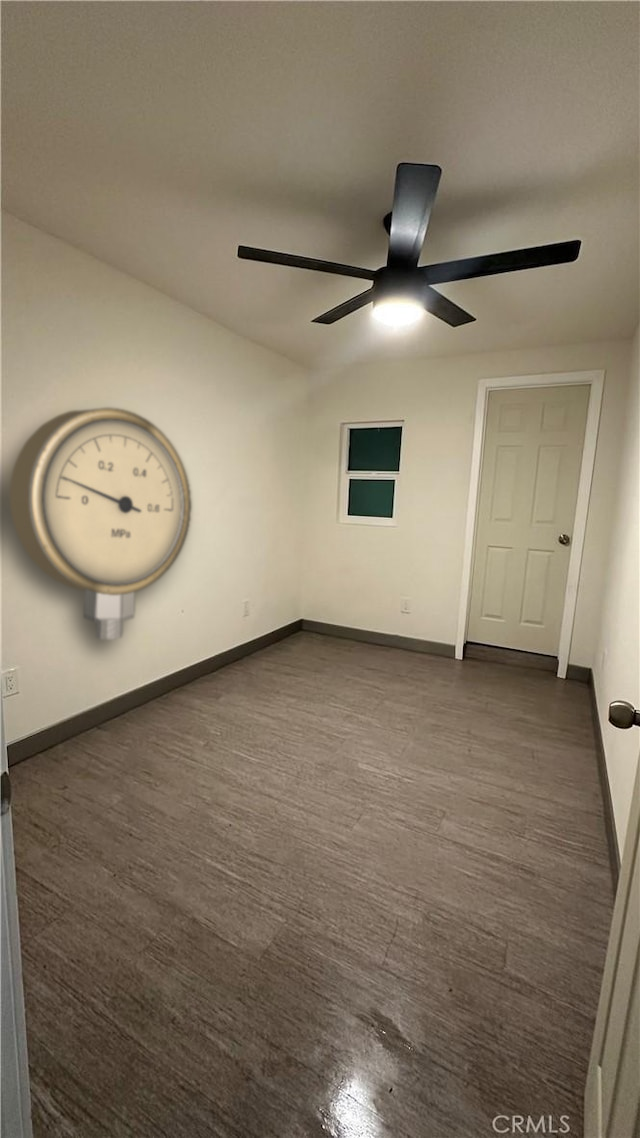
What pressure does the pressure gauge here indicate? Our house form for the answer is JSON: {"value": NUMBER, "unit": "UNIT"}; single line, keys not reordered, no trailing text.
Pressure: {"value": 0.05, "unit": "MPa"}
